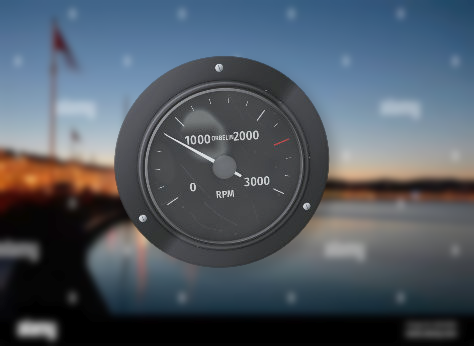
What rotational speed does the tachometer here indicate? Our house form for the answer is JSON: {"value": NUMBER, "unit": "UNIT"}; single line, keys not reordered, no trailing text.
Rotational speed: {"value": 800, "unit": "rpm"}
